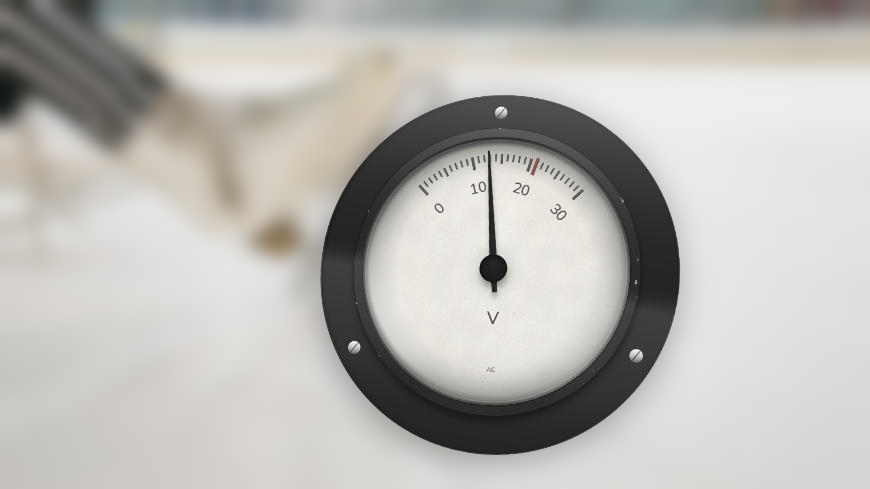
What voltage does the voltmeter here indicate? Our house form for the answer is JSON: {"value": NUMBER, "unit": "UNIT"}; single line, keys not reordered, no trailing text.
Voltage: {"value": 13, "unit": "V"}
